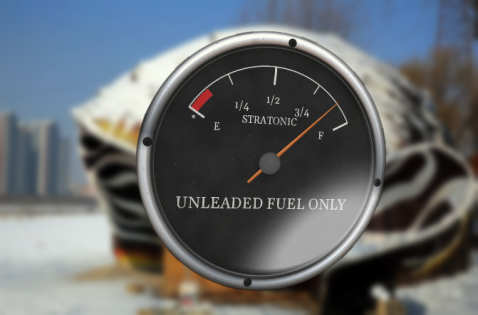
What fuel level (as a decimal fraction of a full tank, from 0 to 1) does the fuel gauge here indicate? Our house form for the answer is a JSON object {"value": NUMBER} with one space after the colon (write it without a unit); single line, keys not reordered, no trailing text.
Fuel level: {"value": 0.875}
